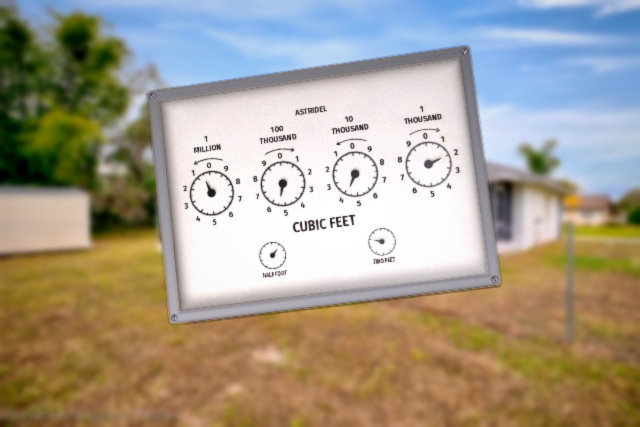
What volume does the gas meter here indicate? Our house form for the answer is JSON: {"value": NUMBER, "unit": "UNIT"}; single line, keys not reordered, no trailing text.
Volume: {"value": 54200, "unit": "ft³"}
